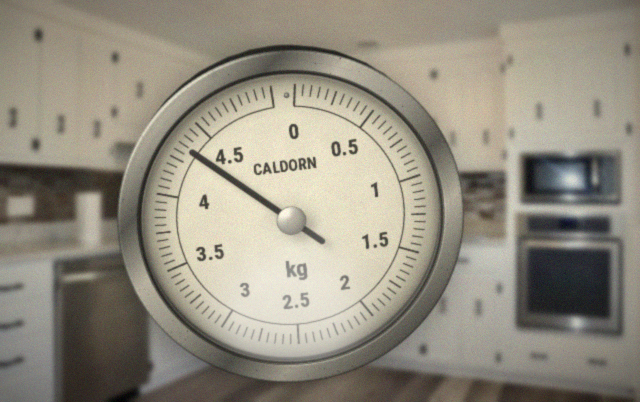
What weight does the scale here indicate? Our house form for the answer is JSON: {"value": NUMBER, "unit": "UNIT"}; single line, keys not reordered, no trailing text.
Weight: {"value": 4.35, "unit": "kg"}
